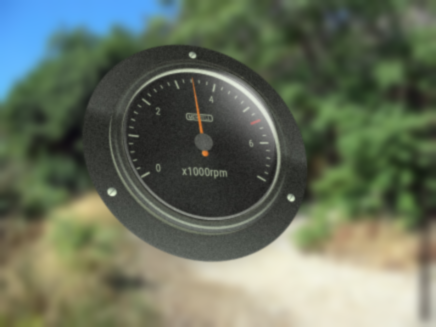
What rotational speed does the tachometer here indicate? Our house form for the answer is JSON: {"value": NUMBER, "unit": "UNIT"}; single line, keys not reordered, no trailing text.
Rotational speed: {"value": 3400, "unit": "rpm"}
